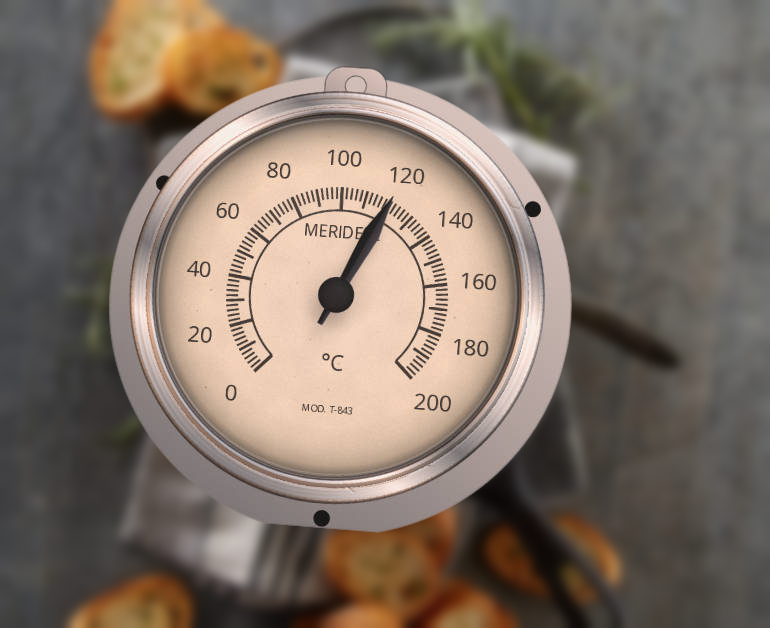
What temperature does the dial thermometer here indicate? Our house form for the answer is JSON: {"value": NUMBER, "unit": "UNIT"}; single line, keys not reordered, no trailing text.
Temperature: {"value": 120, "unit": "°C"}
